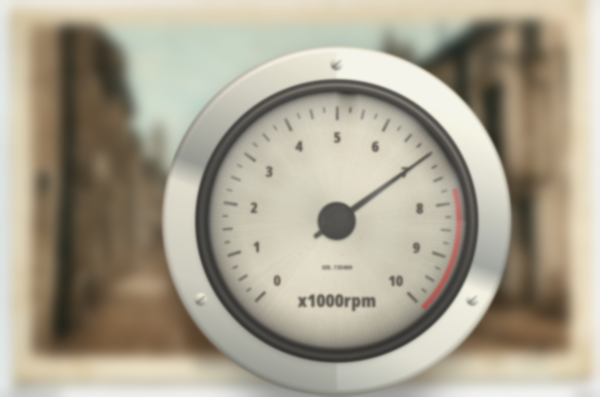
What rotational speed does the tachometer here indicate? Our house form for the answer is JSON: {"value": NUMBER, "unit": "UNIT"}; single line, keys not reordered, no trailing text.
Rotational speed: {"value": 7000, "unit": "rpm"}
